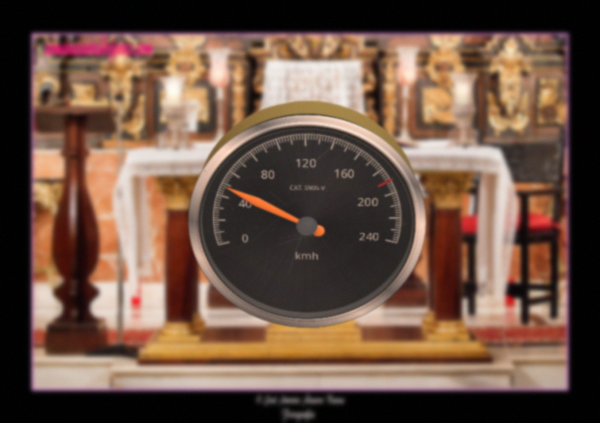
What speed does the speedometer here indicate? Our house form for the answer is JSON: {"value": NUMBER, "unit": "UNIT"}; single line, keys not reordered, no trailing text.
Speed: {"value": 50, "unit": "km/h"}
